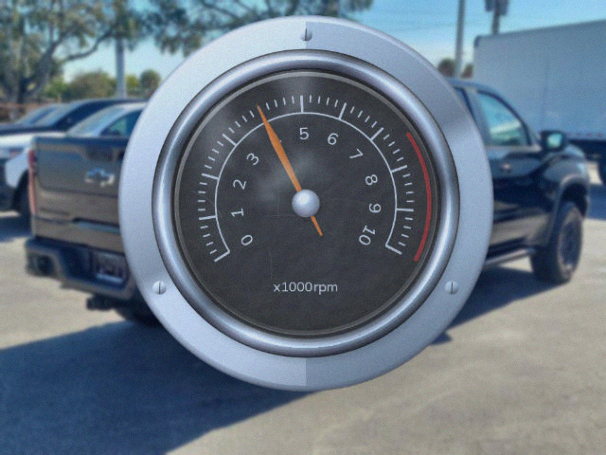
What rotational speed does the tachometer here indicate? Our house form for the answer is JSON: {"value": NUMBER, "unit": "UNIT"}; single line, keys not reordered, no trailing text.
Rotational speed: {"value": 4000, "unit": "rpm"}
